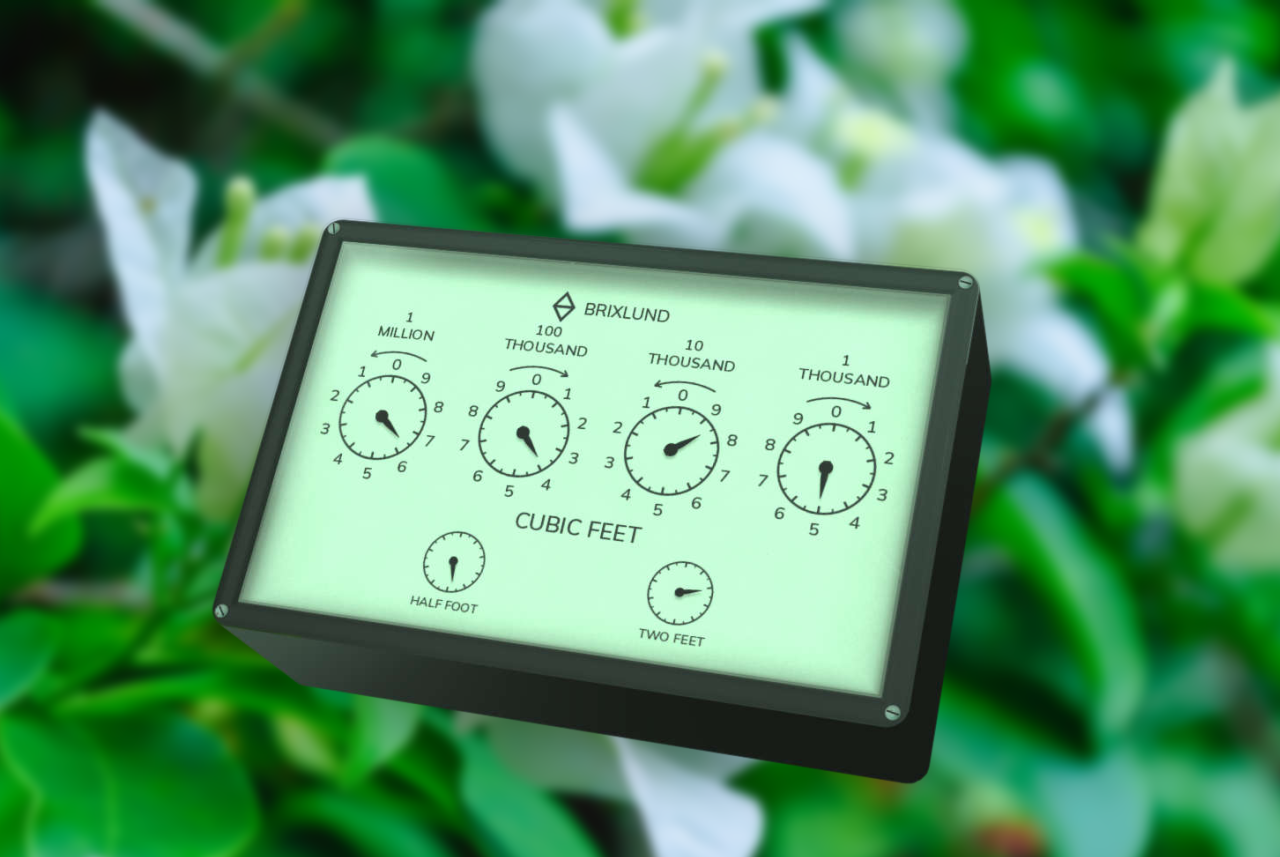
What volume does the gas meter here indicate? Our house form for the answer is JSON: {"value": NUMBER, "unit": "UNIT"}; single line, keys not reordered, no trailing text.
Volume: {"value": 638500, "unit": "ft³"}
